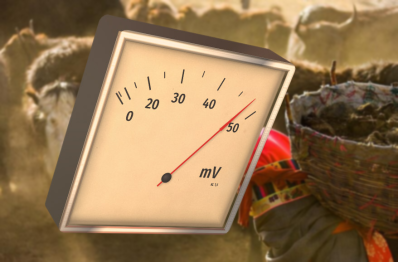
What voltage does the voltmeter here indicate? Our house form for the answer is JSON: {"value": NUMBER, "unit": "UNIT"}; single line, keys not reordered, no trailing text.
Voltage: {"value": 47.5, "unit": "mV"}
